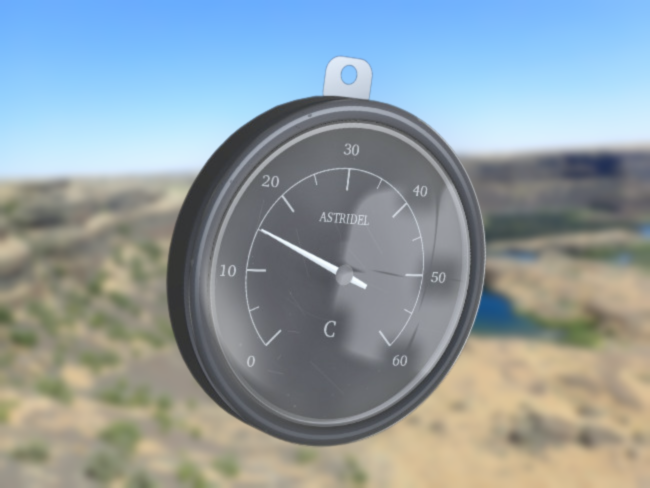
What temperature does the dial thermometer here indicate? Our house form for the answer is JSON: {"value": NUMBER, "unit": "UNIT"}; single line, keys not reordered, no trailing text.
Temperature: {"value": 15, "unit": "°C"}
